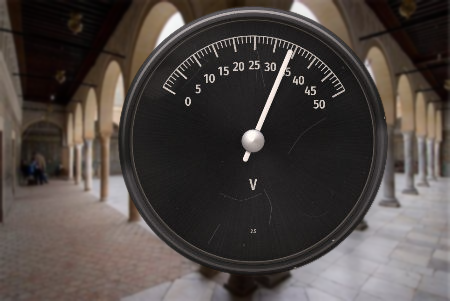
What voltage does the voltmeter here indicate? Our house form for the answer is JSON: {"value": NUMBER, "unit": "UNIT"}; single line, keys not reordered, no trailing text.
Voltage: {"value": 34, "unit": "V"}
